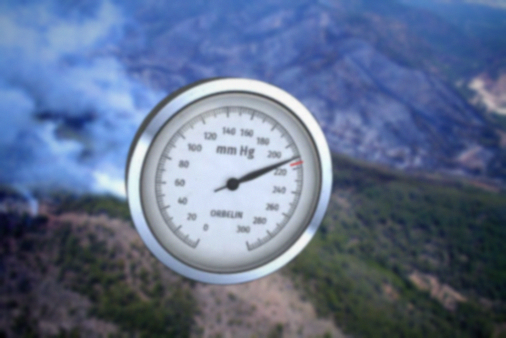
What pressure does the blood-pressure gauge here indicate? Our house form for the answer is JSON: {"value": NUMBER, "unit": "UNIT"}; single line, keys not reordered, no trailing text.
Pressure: {"value": 210, "unit": "mmHg"}
